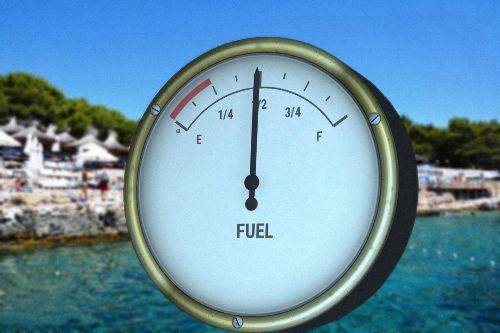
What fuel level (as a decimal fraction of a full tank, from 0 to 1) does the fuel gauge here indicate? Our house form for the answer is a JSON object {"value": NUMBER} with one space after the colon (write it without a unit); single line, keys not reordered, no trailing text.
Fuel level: {"value": 0.5}
